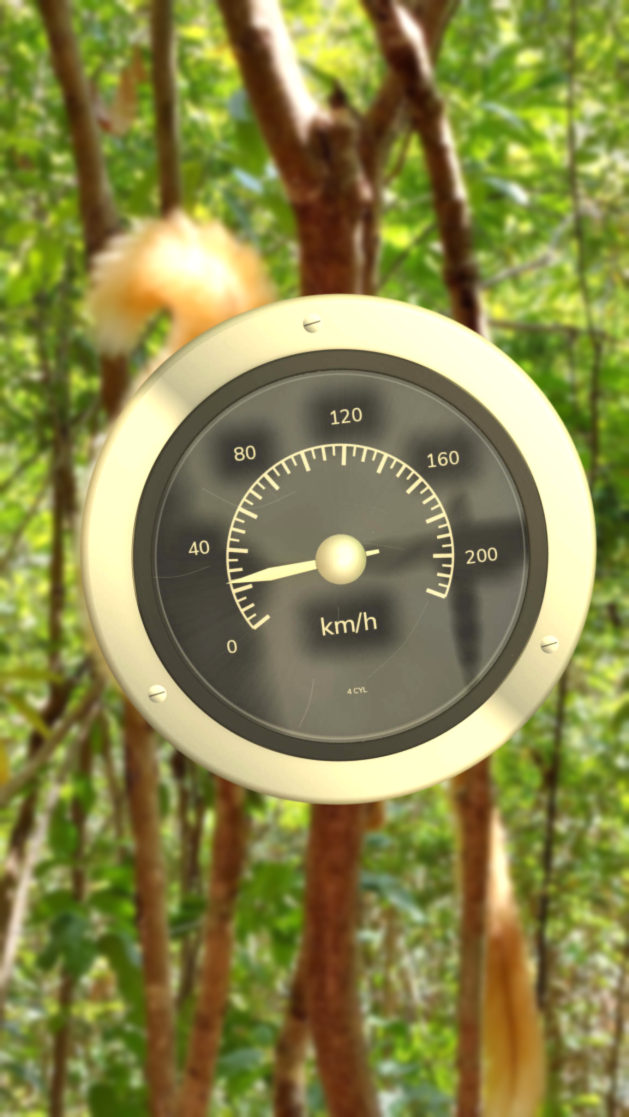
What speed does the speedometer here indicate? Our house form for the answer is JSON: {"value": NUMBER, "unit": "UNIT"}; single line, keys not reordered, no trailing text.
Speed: {"value": 25, "unit": "km/h"}
